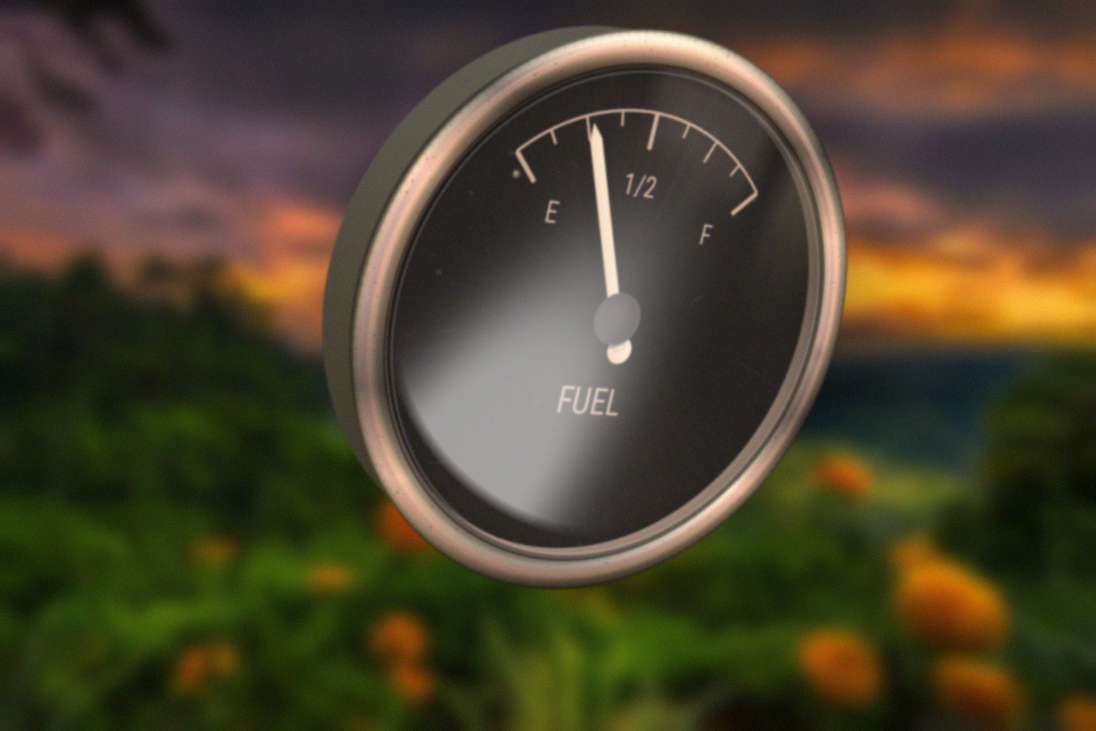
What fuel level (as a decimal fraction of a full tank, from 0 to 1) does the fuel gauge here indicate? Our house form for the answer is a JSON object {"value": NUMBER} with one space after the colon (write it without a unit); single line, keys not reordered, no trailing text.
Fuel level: {"value": 0.25}
